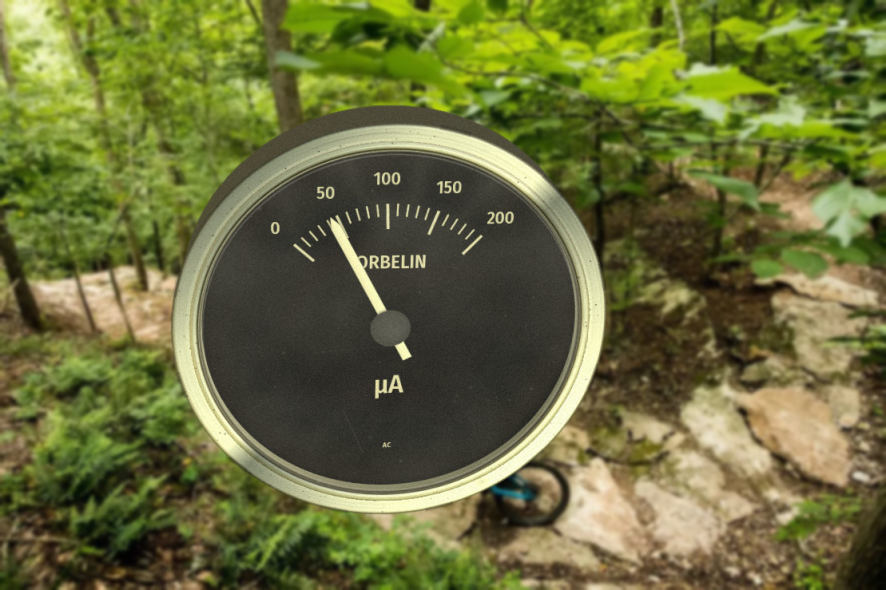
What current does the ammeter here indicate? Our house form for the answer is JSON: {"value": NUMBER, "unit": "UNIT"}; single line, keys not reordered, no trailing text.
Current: {"value": 45, "unit": "µA"}
